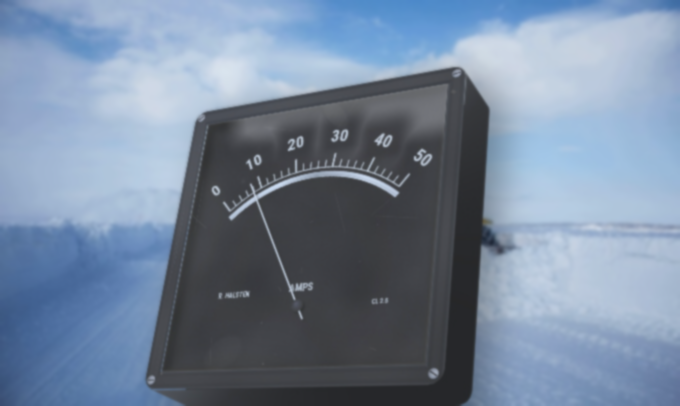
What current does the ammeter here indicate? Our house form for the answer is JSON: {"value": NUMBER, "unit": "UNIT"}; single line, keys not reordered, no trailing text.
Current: {"value": 8, "unit": "A"}
